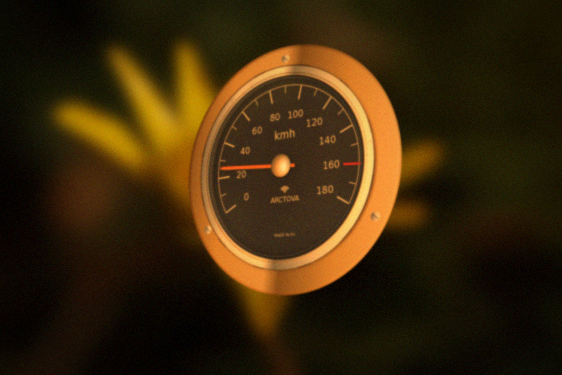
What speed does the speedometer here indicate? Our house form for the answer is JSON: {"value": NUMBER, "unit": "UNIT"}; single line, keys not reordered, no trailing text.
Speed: {"value": 25, "unit": "km/h"}
